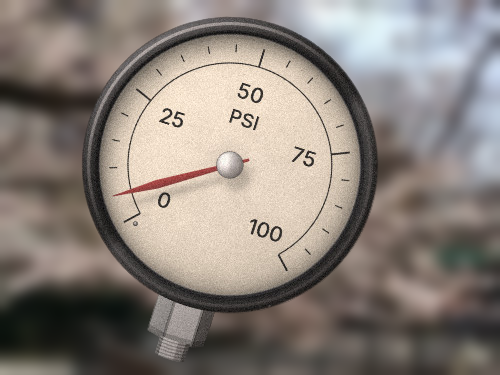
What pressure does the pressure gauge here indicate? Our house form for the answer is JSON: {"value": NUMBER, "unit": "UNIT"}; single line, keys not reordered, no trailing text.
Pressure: {"value": 5, "unit": "psi"}
